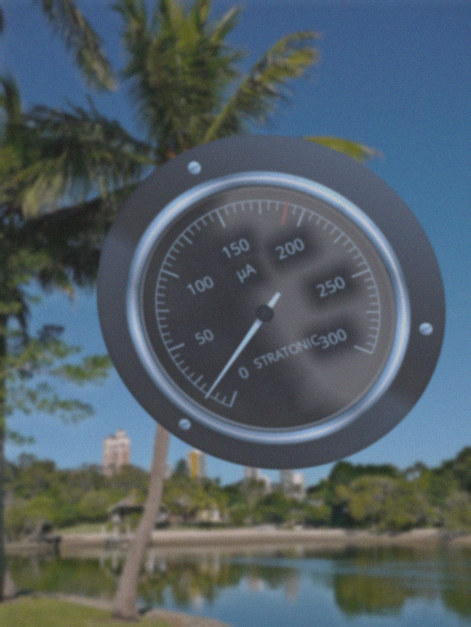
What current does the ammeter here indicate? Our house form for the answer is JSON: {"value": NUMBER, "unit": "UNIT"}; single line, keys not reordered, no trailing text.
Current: {"value": 15, "unit": "µA"}
